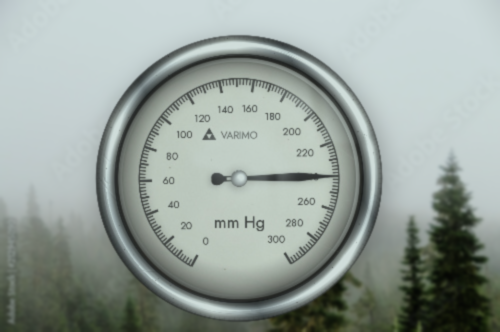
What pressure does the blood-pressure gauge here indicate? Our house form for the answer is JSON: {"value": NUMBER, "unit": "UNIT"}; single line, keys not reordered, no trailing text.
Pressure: {"value": 240, "unit": "mmHg"}
